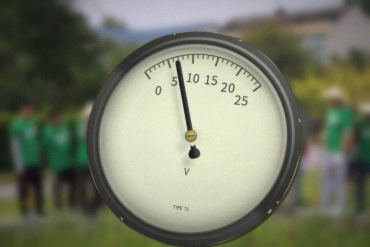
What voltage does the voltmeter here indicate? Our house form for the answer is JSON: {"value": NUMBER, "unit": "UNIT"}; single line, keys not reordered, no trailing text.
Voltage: {"value": 7, "unit": "V"}
